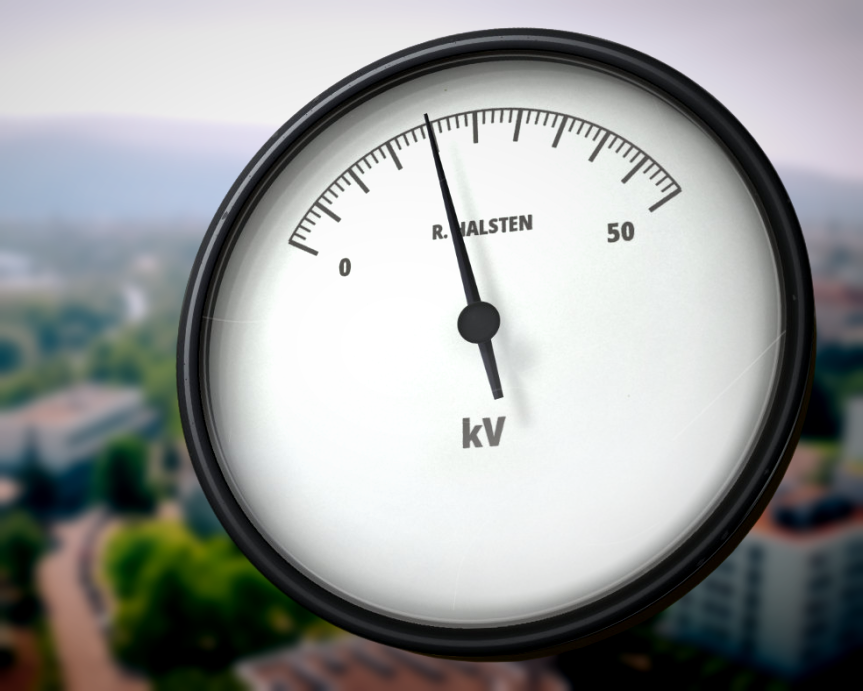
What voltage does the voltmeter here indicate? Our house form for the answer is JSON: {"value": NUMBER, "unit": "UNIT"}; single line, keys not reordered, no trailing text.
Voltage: {"value": 20, "unit": "kV"}
